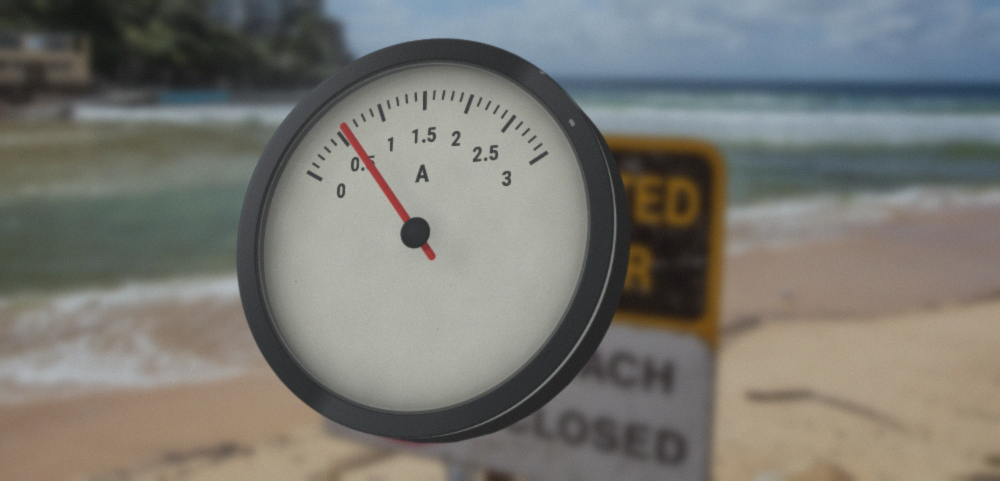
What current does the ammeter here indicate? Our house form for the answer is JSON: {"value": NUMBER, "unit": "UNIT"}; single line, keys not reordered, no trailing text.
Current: {"value": 0.6, "unit": "A"}
